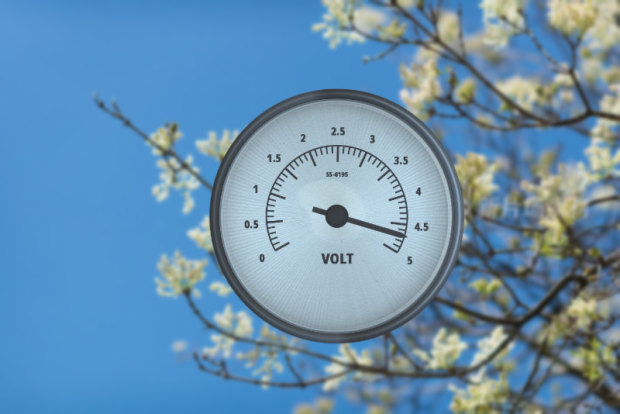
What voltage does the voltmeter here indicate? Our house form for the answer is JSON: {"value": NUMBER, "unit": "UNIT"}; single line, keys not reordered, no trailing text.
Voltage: {"value": 4.7, "unit": "V"}
